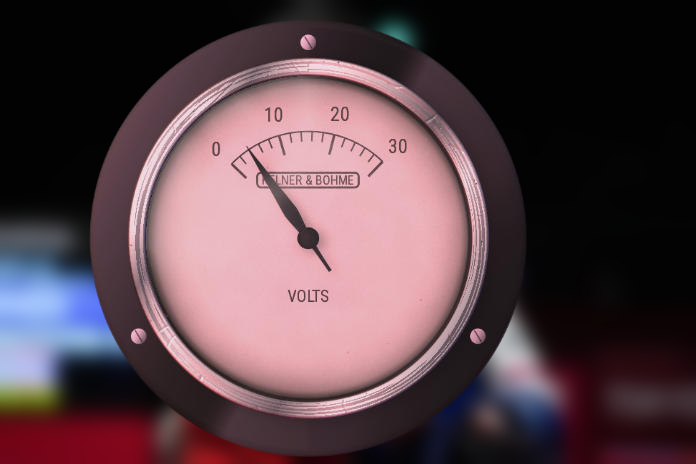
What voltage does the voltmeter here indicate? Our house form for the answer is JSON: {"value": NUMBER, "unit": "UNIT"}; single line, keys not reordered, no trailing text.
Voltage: {"value": 4, "unit": "V"}
